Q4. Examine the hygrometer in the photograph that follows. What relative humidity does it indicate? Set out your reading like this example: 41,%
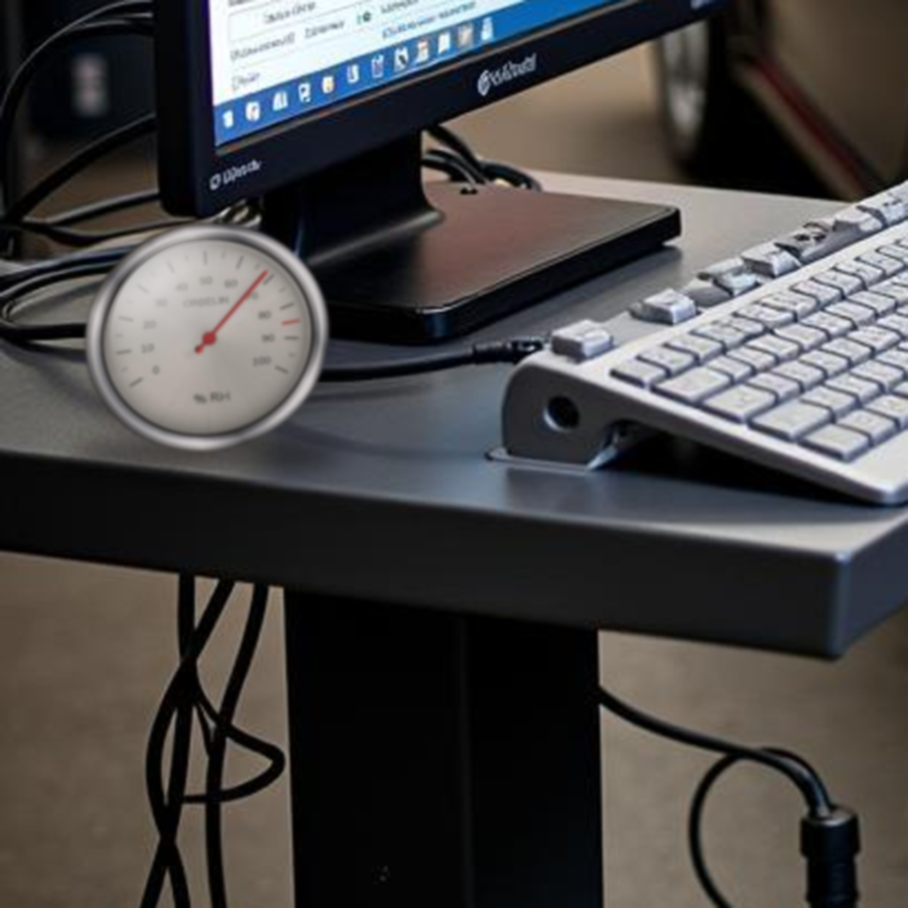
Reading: 67.5,%
